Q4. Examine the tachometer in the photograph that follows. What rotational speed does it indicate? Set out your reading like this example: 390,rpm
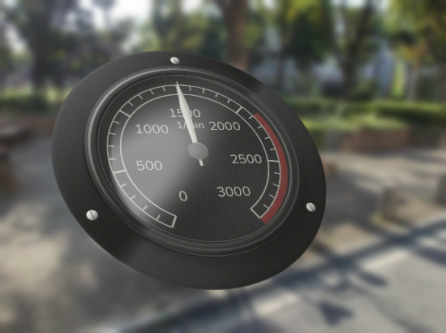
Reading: 1500,rpm
